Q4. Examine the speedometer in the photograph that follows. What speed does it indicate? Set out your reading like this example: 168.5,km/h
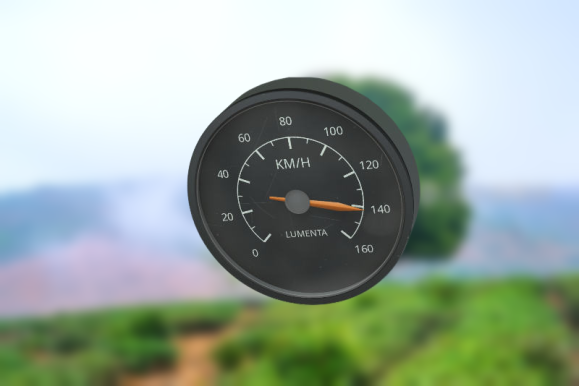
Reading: 140,km/h
